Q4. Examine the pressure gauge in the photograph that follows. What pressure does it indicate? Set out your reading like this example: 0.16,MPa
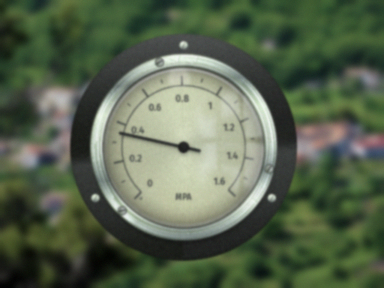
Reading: 0.35,MPa
